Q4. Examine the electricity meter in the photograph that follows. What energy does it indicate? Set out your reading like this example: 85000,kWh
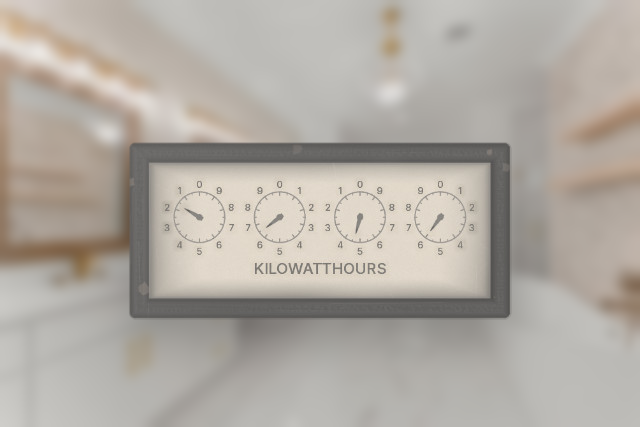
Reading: 1646,kWh
